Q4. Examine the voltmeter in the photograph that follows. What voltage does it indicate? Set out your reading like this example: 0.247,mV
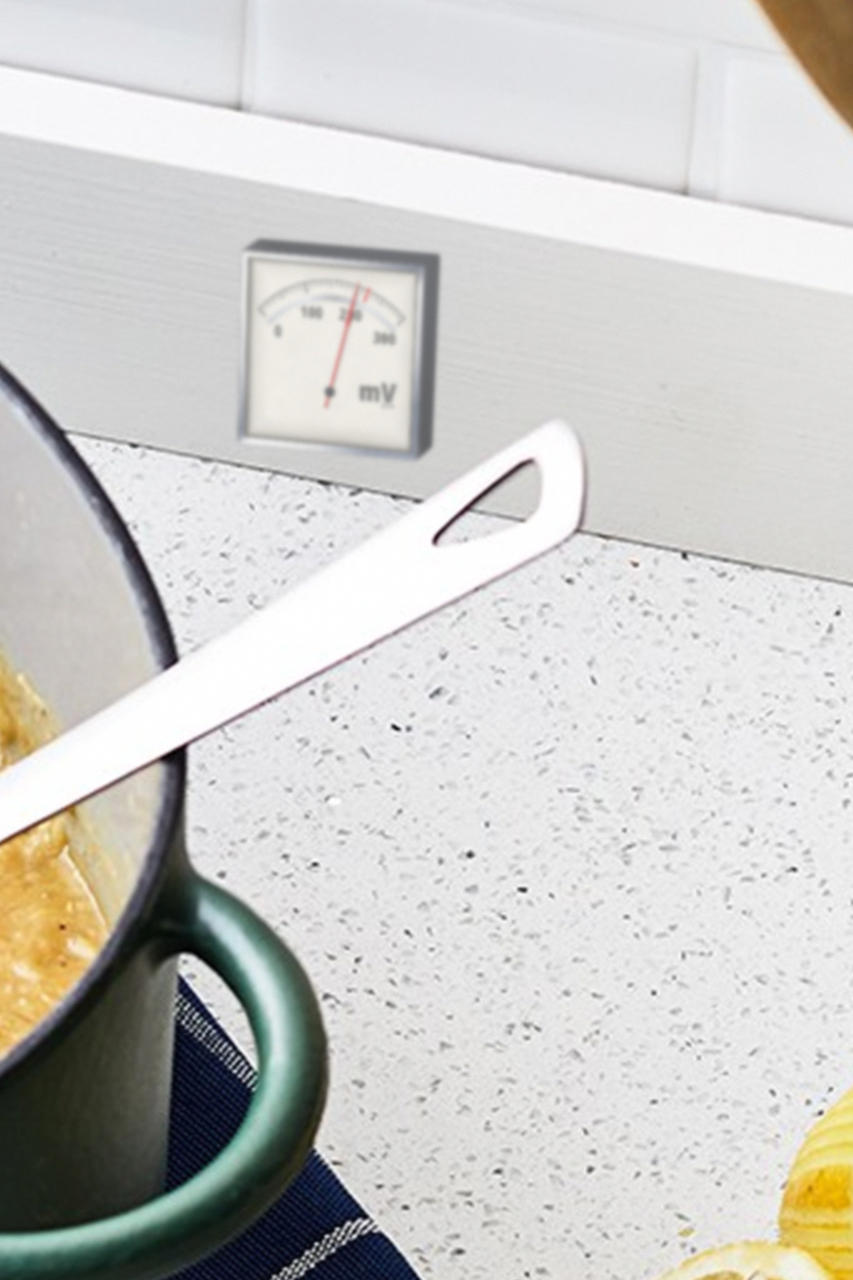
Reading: 200,mV
